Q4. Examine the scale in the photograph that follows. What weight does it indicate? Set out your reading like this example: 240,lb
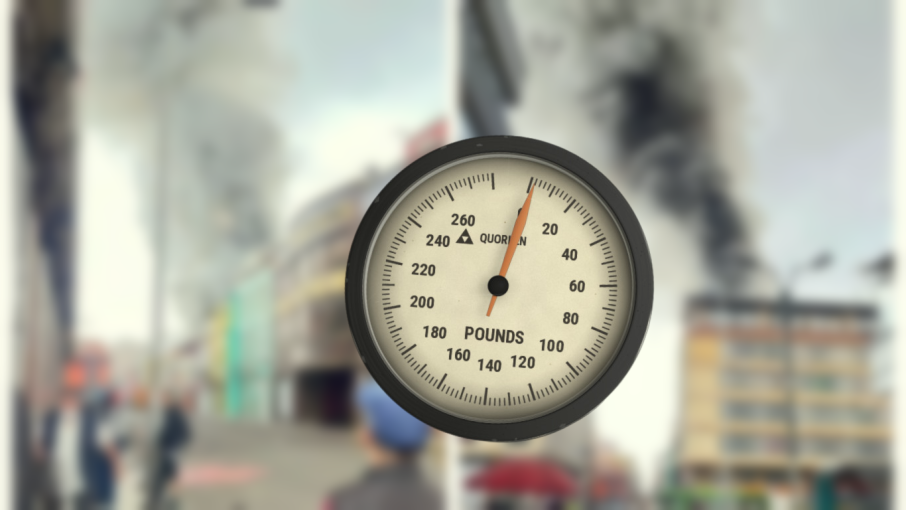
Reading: 2,lb
